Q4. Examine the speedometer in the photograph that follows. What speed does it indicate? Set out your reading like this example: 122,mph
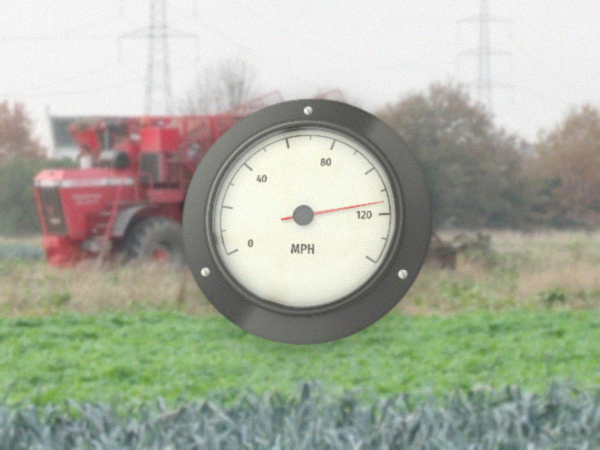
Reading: 115,mph
